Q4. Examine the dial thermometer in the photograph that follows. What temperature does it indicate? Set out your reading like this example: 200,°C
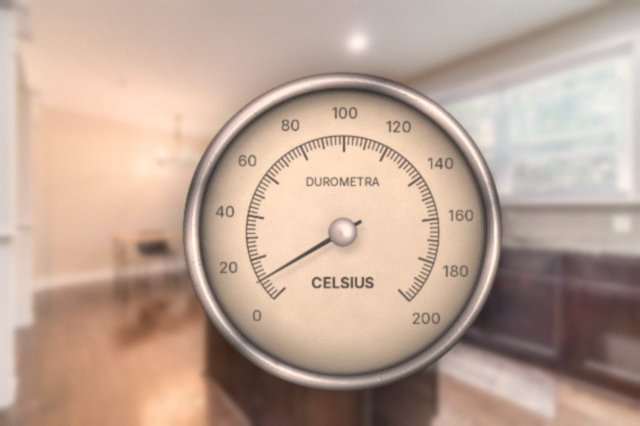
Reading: 10,°C
